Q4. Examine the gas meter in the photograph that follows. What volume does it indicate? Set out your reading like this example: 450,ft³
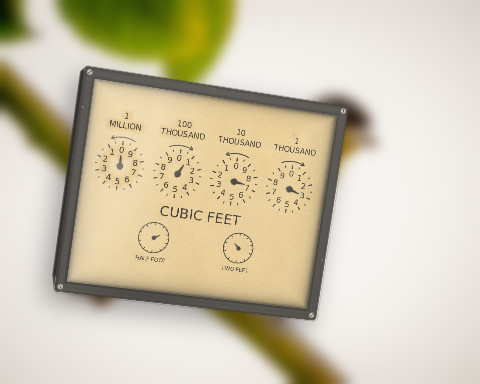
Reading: 7300,ft³
